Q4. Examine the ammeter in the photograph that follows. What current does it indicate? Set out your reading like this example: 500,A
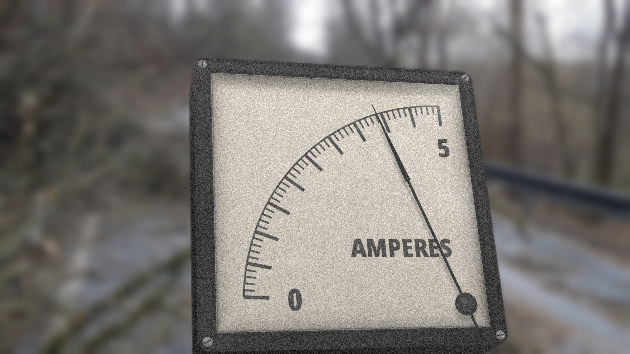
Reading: 3.9,A
